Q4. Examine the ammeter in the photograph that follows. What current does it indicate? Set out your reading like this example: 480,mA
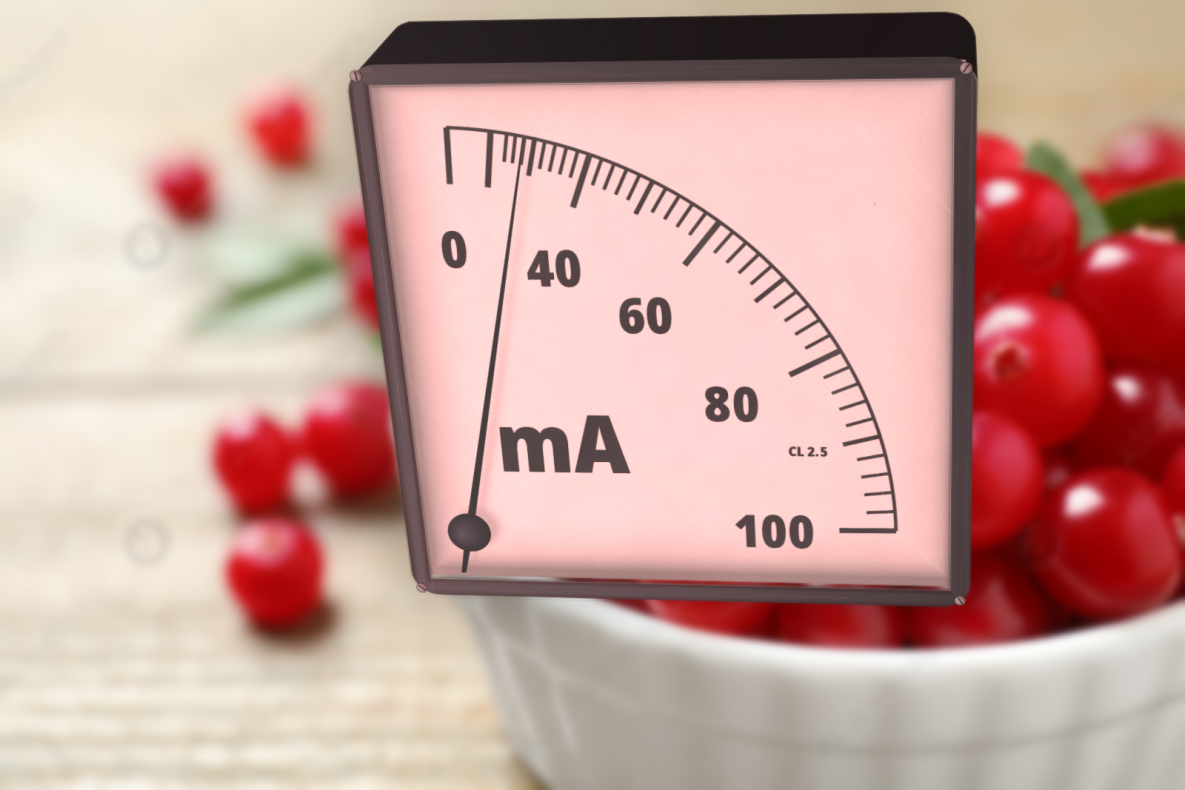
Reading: 28,mA
